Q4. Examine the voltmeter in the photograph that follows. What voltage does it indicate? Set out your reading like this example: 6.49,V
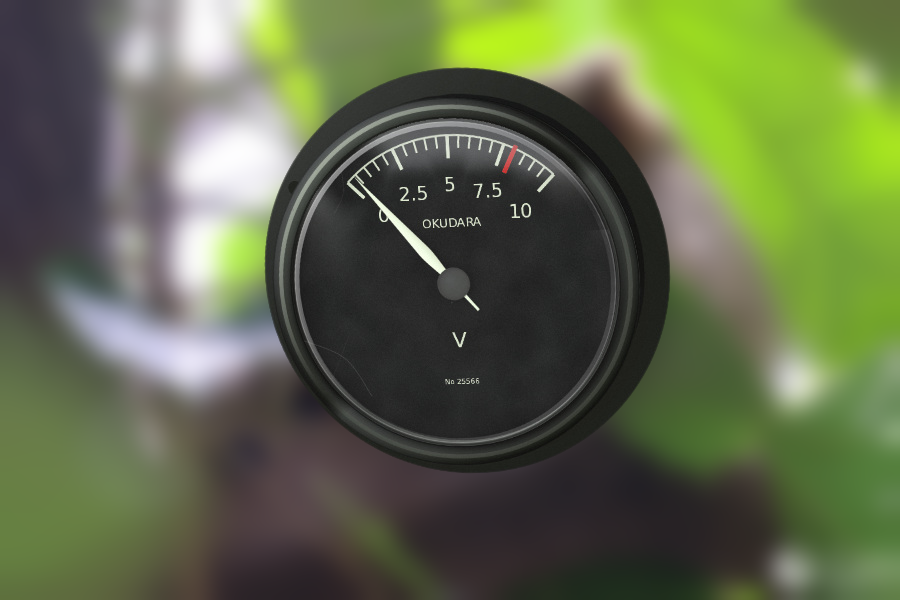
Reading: 0.5,V
